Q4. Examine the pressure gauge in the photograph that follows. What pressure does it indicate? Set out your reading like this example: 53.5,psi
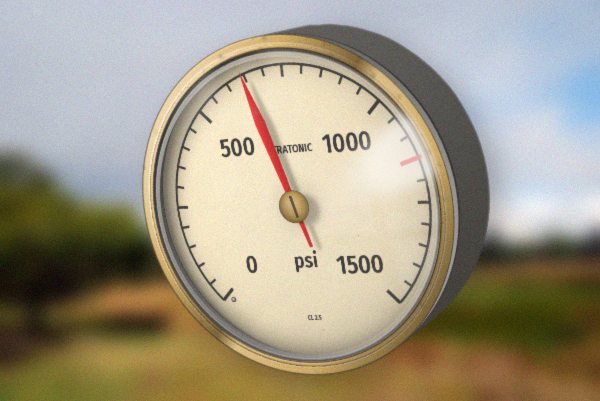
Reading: 650,psi
